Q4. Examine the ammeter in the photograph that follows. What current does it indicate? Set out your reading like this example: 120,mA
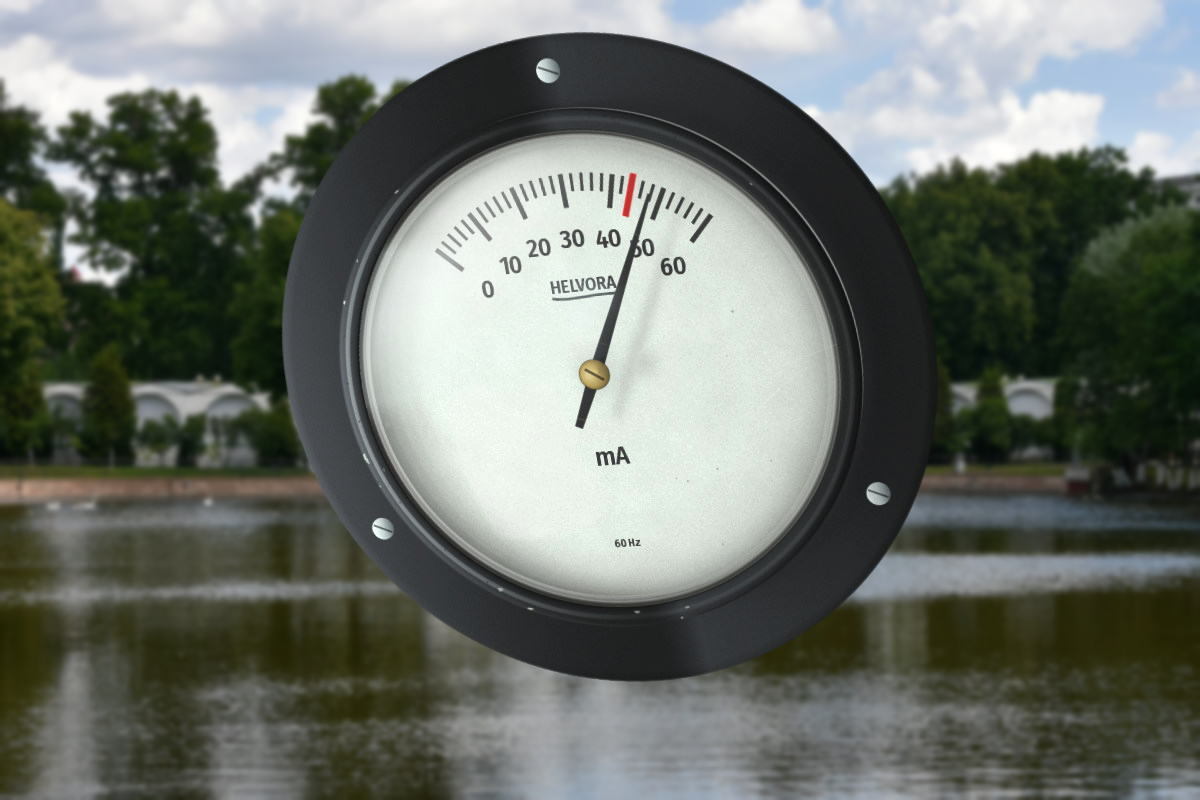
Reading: 48,mA
